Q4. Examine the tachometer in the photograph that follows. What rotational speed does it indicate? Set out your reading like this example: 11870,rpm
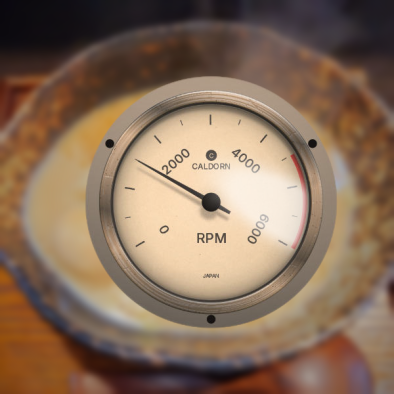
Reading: 1500,rpm
